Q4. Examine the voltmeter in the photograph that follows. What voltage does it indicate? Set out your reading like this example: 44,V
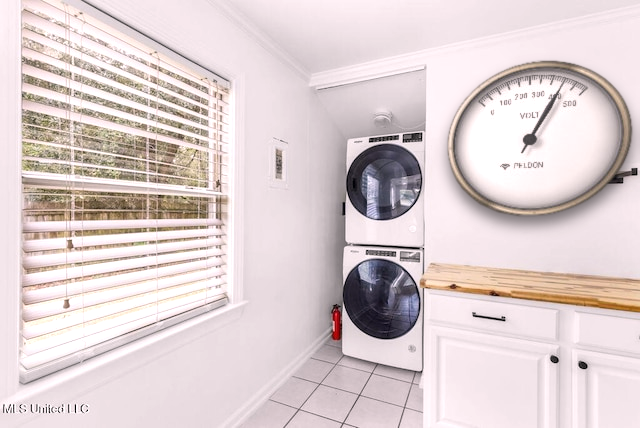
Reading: 400,V
